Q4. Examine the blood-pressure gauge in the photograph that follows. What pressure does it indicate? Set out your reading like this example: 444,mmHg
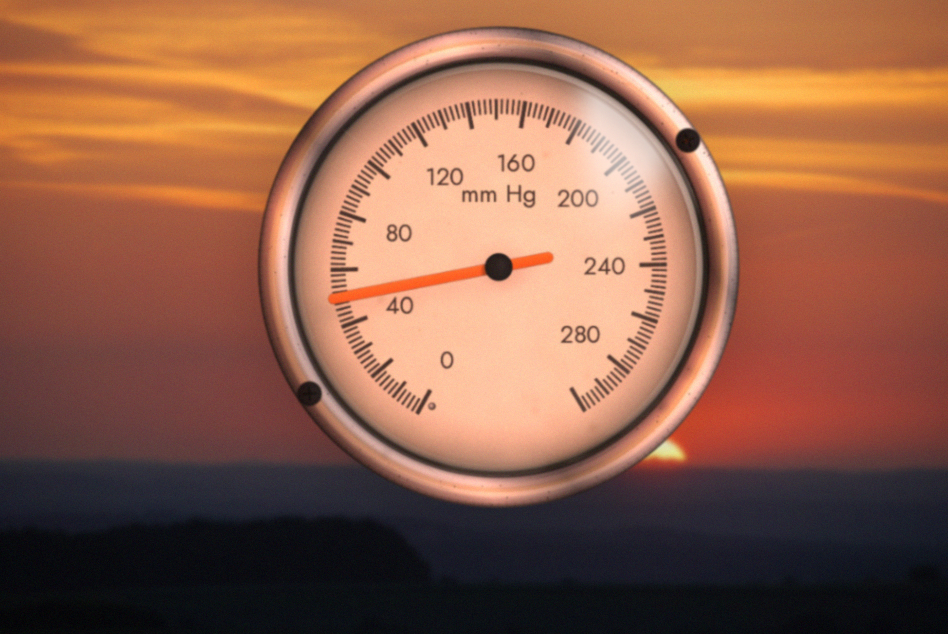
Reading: 50,mmHg
